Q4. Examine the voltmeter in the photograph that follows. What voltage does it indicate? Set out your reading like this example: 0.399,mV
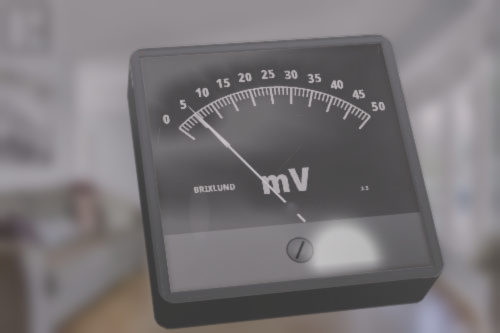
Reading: 5,mV
